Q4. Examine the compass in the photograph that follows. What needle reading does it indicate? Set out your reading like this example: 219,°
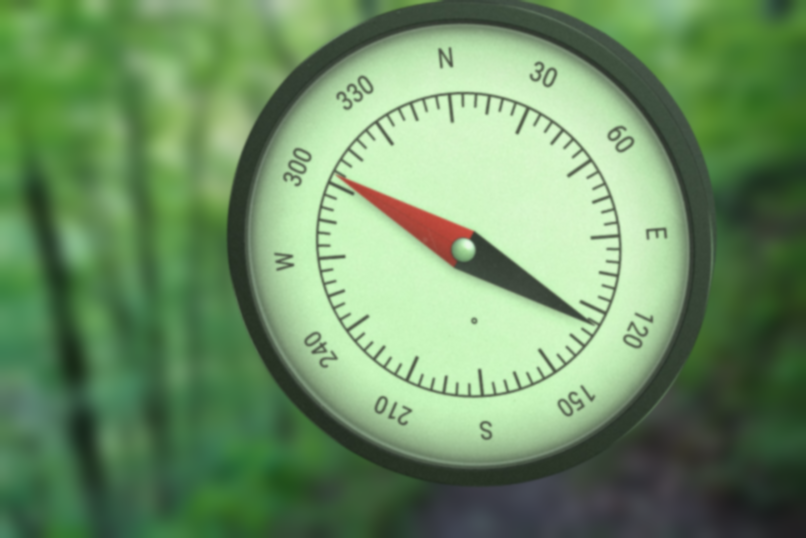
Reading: 305,°
